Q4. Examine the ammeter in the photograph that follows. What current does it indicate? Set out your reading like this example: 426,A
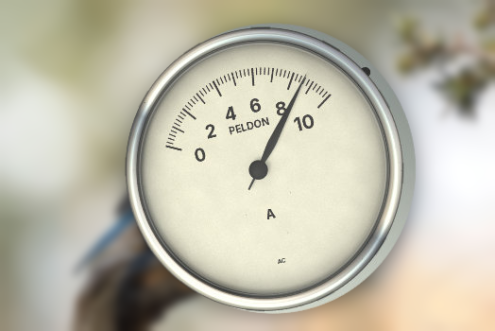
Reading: 8.6,A
